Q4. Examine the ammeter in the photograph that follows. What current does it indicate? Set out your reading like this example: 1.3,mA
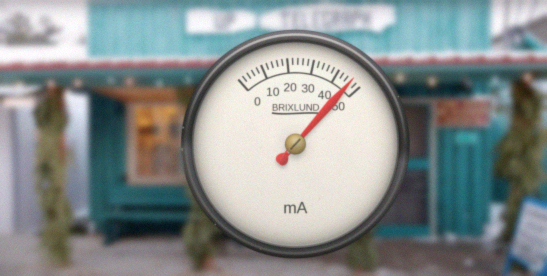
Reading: 46,mA
